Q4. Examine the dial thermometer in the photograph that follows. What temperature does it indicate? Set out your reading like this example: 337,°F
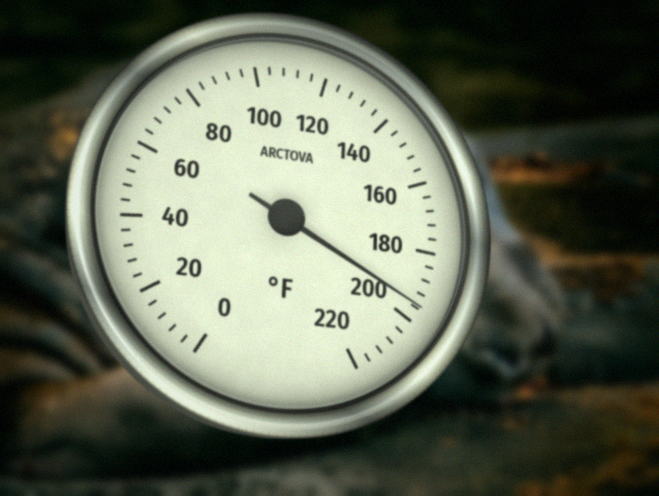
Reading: 196,°F
